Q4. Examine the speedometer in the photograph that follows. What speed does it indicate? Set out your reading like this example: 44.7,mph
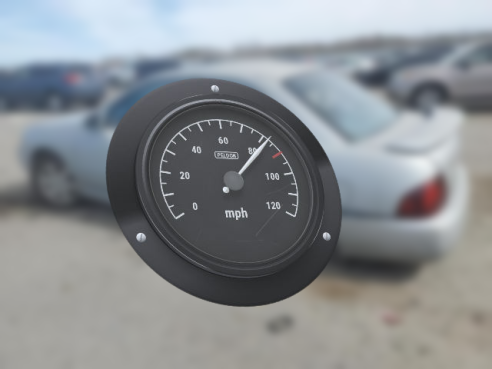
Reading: 82.5,mph
